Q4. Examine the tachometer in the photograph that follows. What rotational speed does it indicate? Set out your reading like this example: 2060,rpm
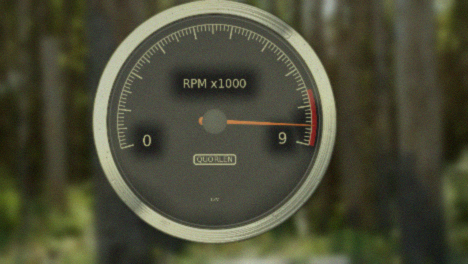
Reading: 8500,rpm
